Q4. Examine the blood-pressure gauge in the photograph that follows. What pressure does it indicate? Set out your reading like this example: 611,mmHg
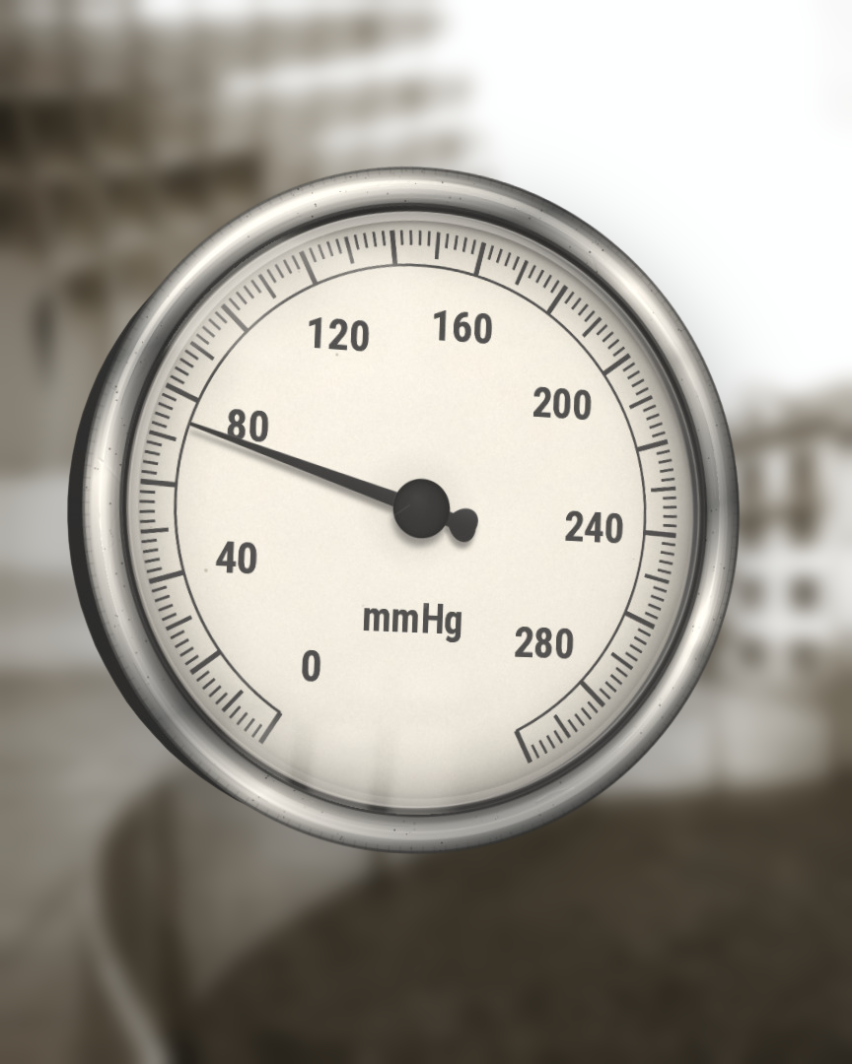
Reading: 74,mmHg
